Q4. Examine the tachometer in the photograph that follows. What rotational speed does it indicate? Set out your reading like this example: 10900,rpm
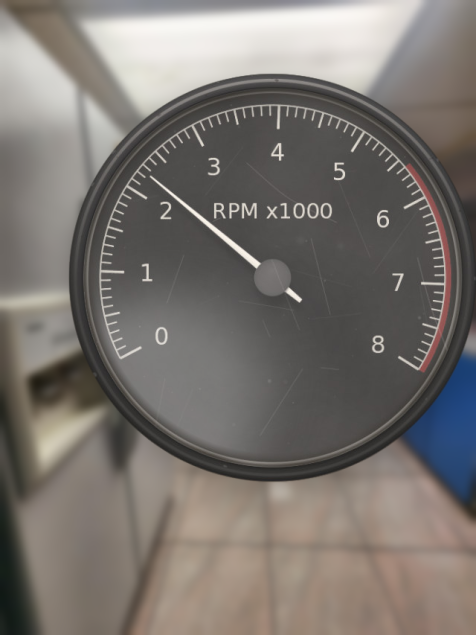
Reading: 2250,rpm
